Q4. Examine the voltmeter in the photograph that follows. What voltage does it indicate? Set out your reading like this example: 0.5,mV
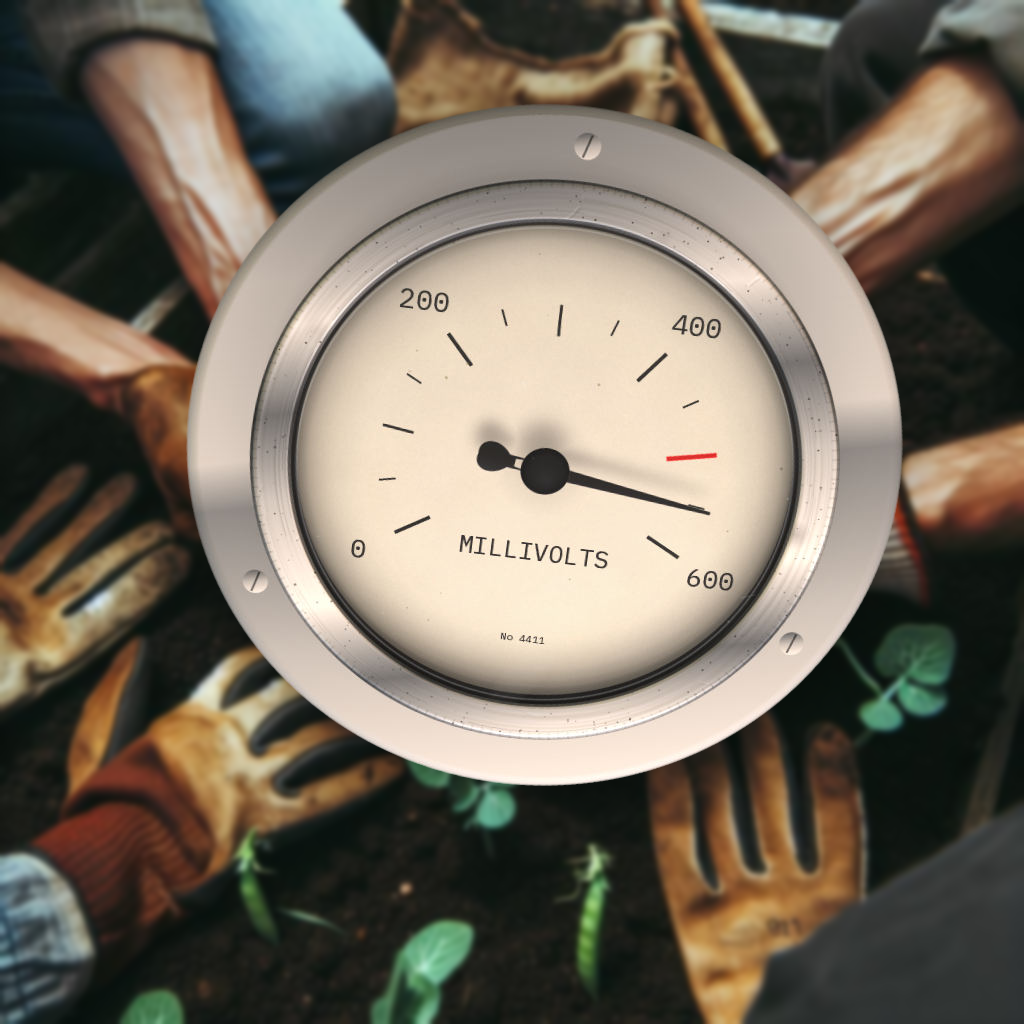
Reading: 550,mV
